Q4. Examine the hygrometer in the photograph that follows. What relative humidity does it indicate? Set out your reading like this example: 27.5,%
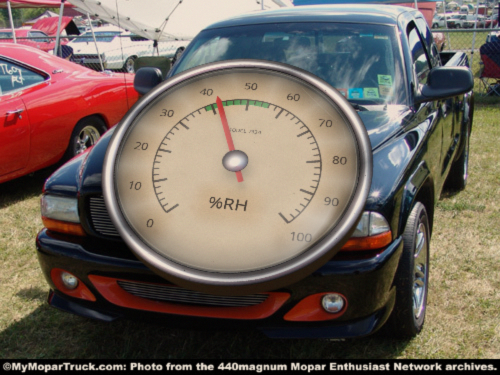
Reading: 42,%
